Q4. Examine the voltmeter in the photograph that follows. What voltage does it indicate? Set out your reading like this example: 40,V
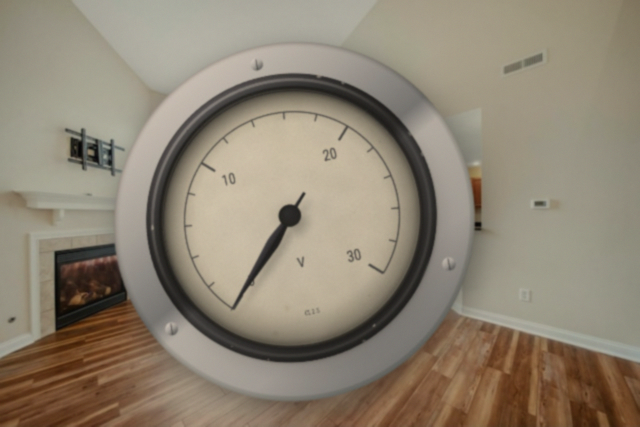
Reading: 0,V
